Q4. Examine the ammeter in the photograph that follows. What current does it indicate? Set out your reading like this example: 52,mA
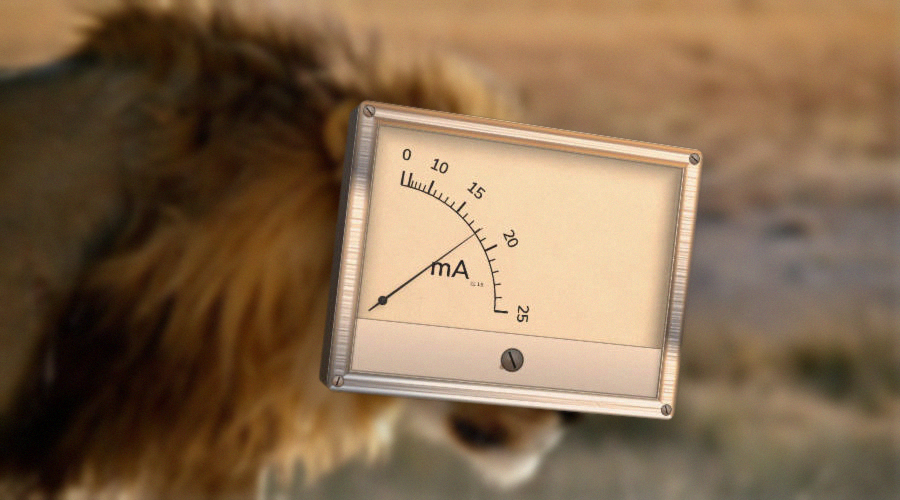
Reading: 18,mA
